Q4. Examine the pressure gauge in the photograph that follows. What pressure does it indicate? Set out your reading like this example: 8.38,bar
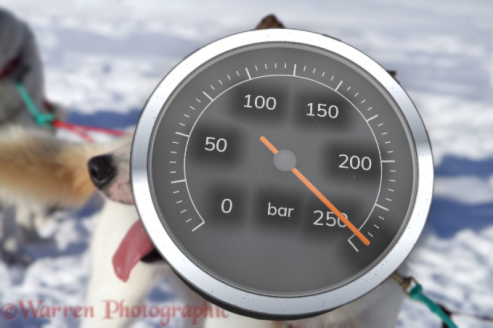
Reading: 245,bar
